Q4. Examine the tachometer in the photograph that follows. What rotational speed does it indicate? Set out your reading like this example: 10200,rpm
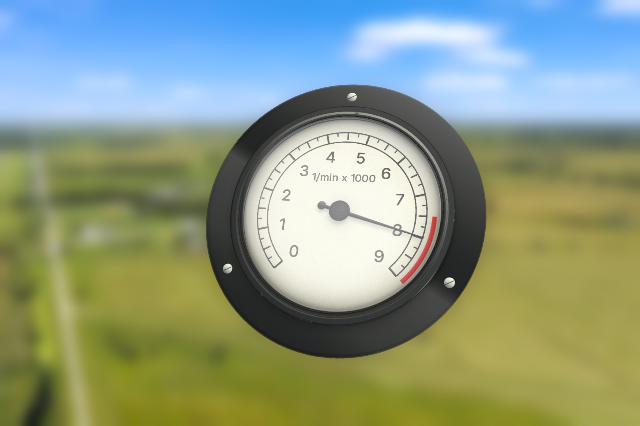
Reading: 8000,rpm
